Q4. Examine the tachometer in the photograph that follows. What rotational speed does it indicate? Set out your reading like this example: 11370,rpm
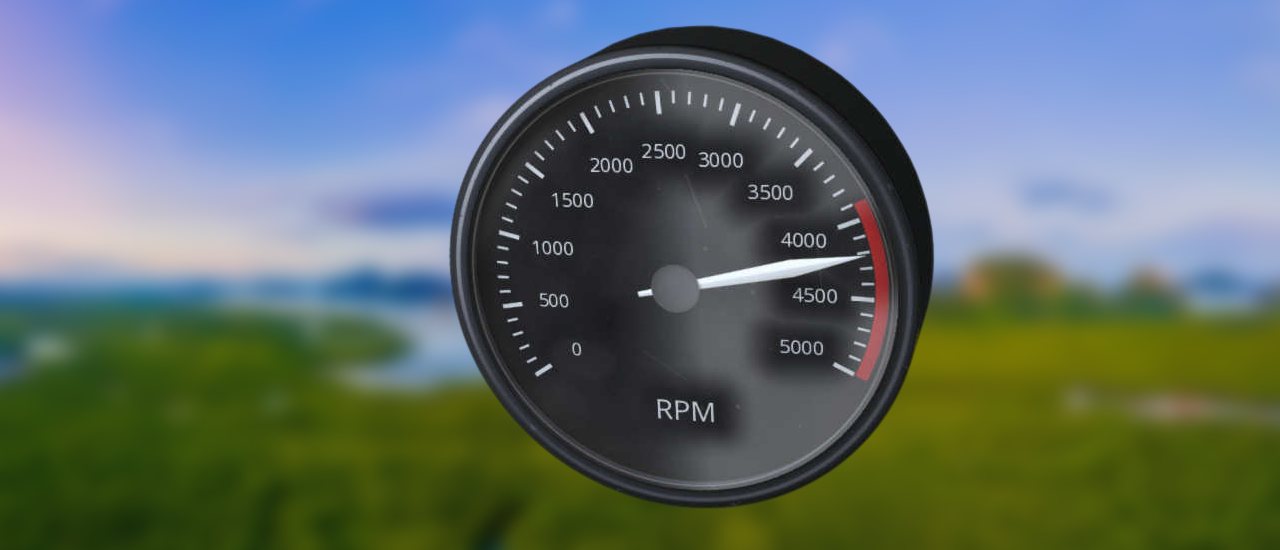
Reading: 4200,rpm
